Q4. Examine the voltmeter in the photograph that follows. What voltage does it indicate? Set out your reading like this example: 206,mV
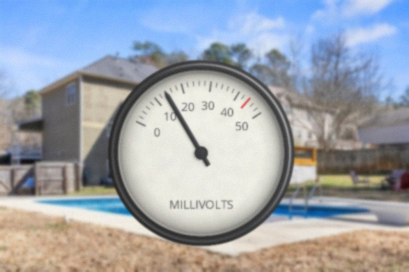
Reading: 14,mV
